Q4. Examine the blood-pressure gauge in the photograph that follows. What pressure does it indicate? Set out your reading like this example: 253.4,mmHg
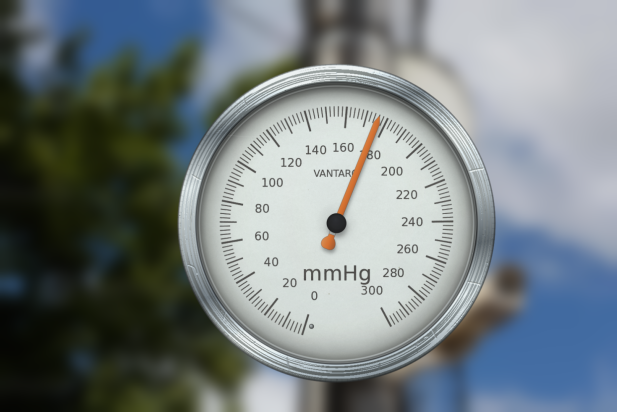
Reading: 176,mmHg
